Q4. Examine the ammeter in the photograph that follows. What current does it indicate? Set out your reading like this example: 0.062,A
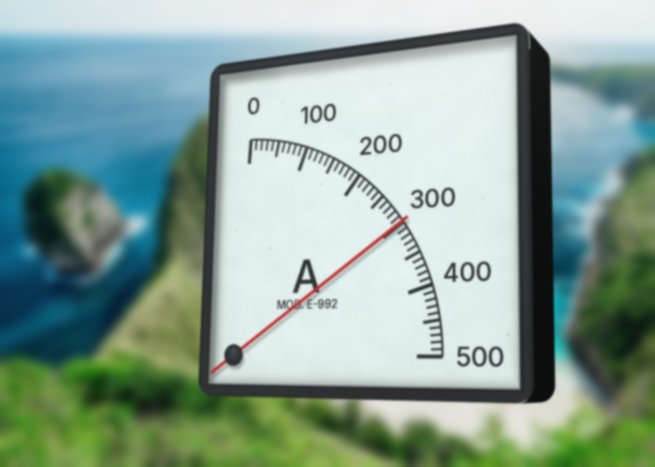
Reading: 300,A
